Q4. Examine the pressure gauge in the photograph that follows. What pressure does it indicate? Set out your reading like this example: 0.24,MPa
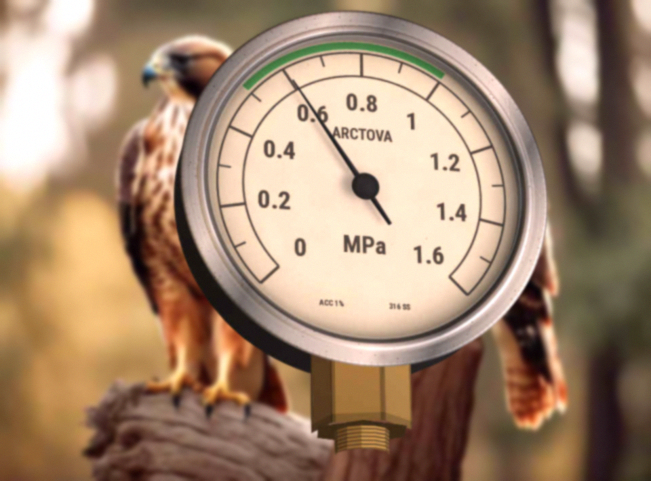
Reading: 0.6,MPa
